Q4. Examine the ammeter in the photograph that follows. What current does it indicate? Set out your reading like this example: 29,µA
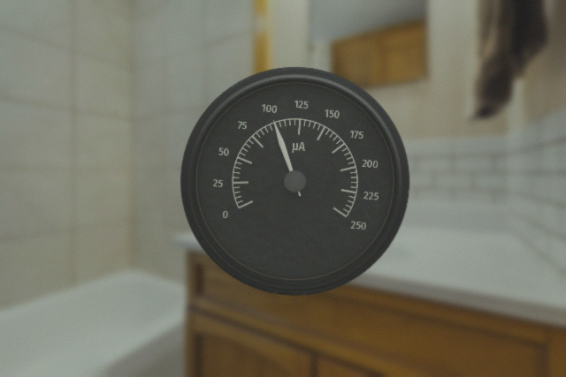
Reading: 100,µA
